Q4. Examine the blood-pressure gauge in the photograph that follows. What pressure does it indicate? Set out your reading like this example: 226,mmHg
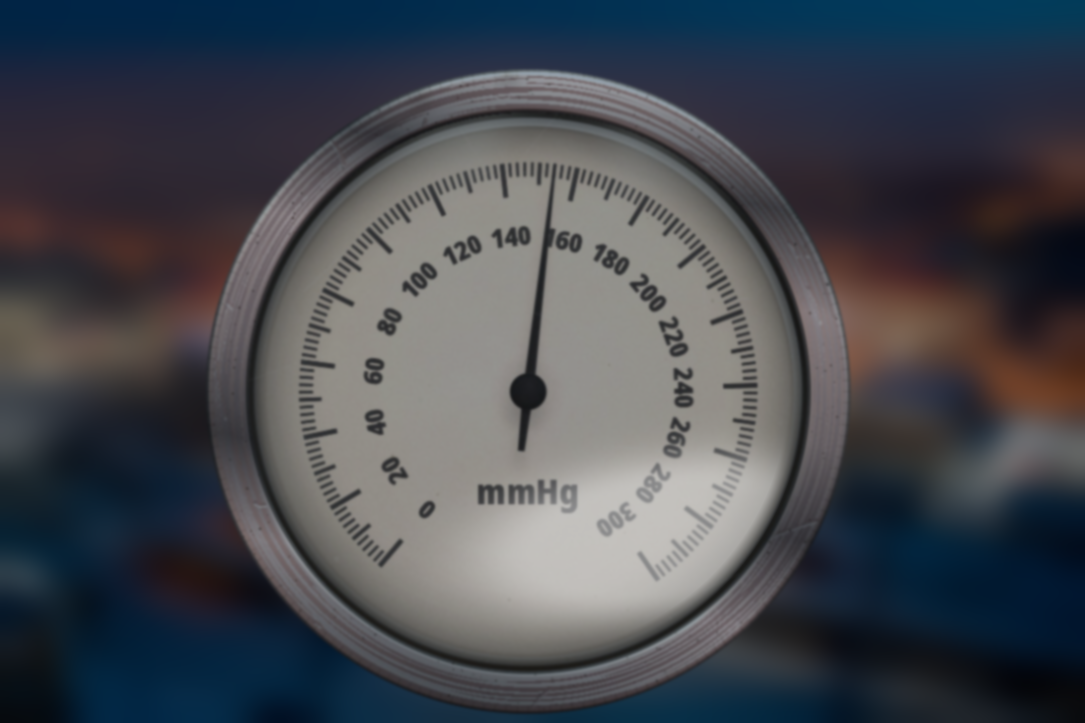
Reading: 154,mmHg
